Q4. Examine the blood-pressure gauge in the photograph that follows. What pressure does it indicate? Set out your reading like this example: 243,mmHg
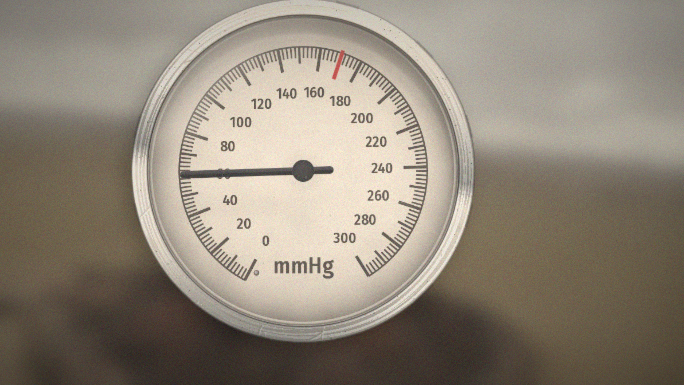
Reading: 60,mmHg
